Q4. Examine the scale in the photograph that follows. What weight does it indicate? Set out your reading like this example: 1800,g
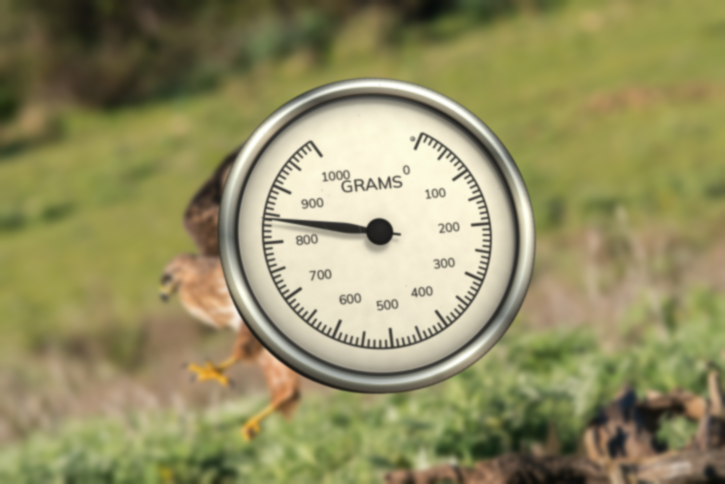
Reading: 840,g
